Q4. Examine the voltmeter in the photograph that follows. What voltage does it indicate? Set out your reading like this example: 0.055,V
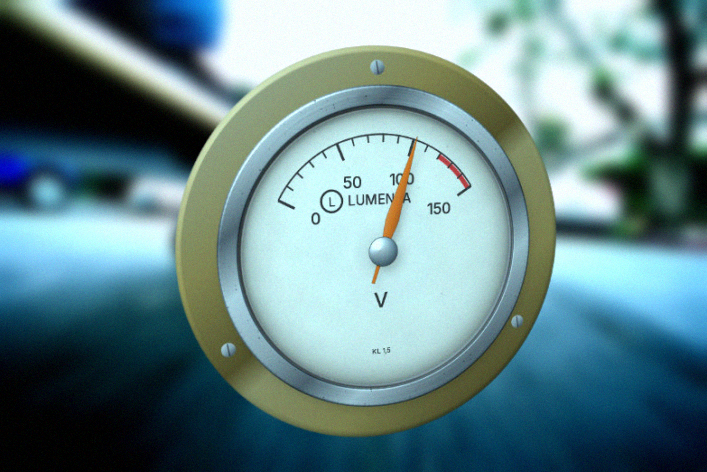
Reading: 100,V
